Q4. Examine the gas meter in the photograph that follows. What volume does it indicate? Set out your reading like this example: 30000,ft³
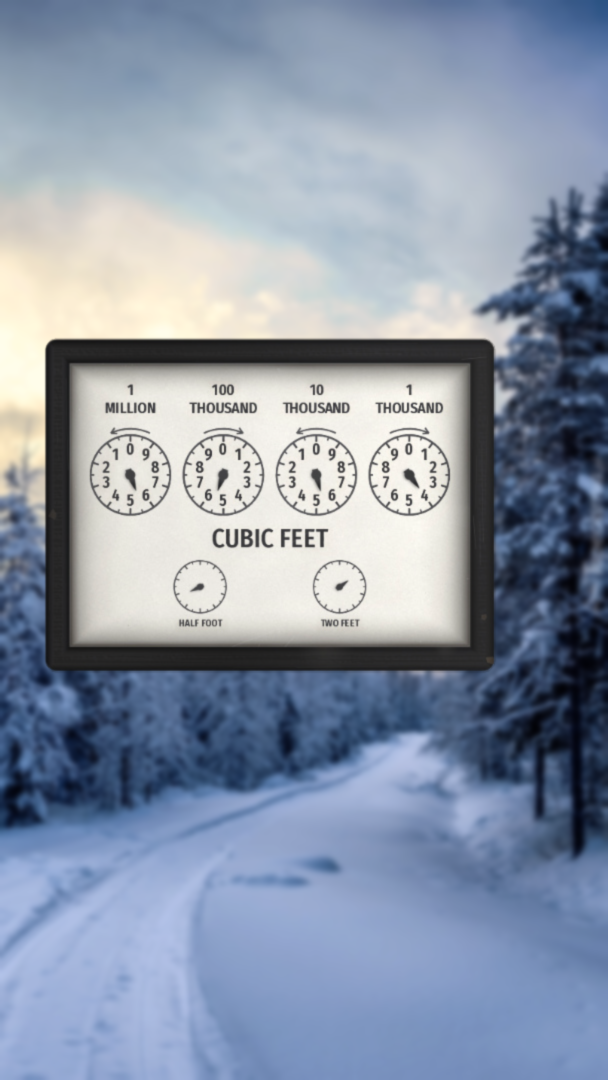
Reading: 555400,ft³
